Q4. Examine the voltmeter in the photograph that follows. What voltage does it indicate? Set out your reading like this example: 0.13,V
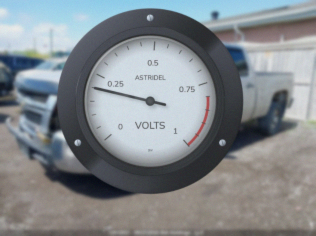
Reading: 0.2,V
